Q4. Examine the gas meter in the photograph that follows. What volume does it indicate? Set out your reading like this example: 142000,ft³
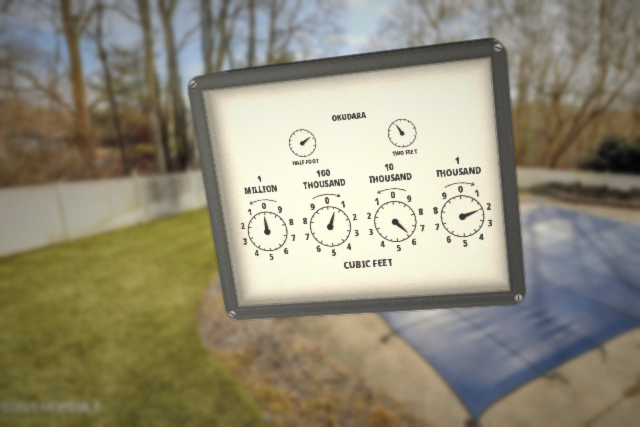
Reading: 6200,ft³
